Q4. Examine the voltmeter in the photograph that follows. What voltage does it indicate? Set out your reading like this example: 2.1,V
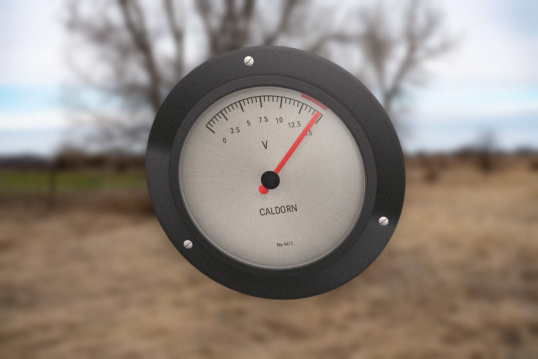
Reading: 14.5,V
